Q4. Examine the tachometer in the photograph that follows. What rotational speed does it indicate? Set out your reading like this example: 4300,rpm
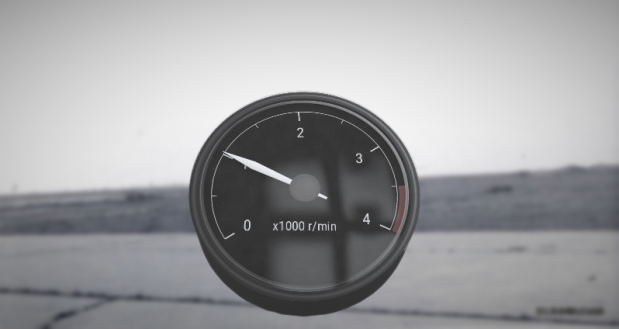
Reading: 1000,rpm
